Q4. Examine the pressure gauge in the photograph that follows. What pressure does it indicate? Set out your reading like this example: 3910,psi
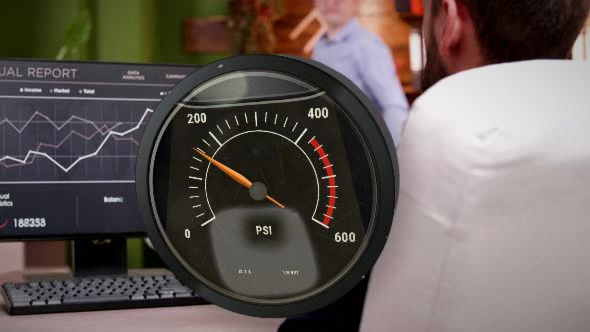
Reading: 160,psi
